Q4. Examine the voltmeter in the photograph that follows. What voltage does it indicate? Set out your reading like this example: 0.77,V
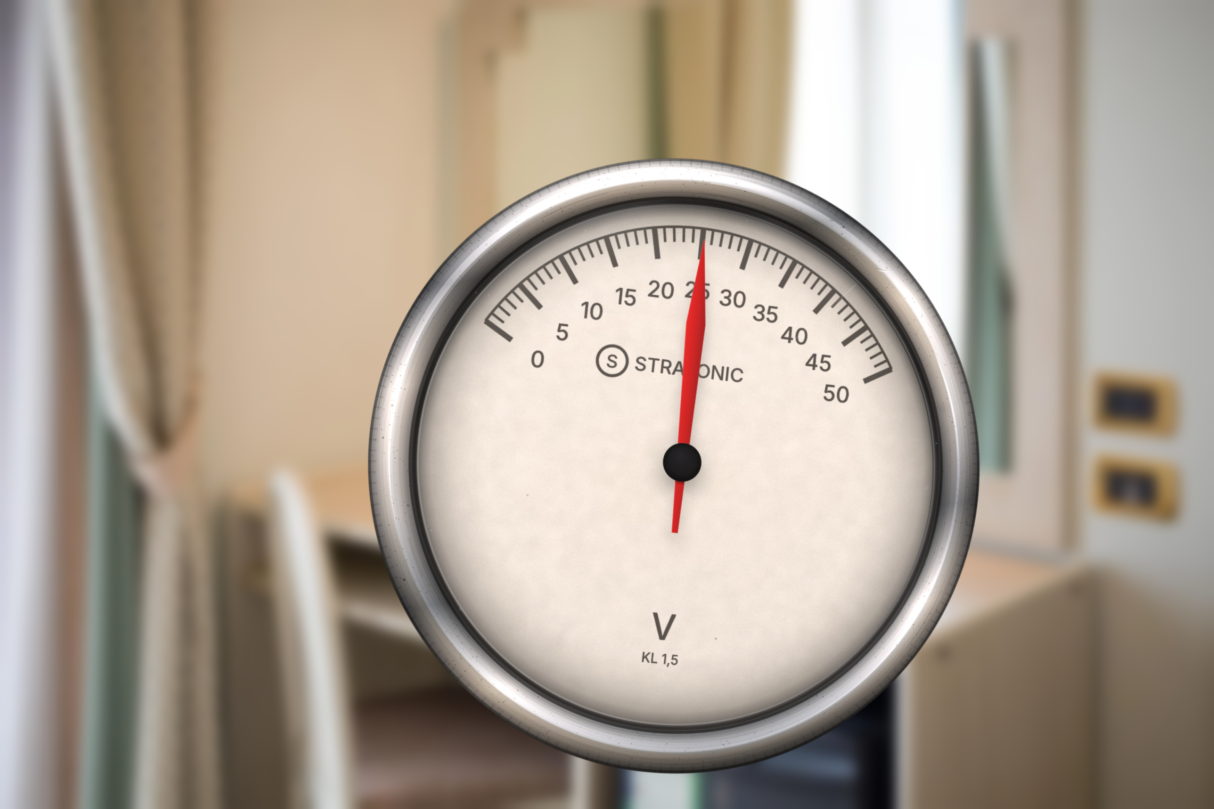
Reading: 25,V
